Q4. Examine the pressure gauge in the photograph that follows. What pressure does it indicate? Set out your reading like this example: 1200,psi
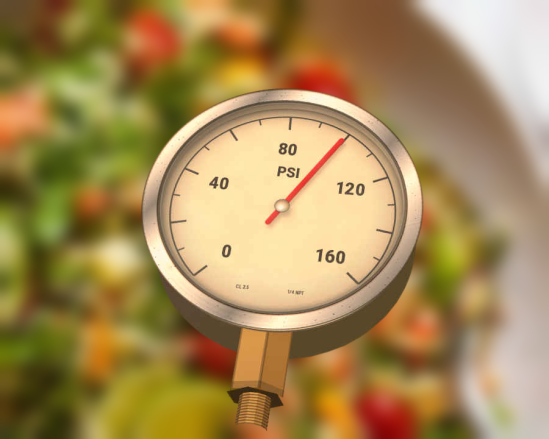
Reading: 100,psi
